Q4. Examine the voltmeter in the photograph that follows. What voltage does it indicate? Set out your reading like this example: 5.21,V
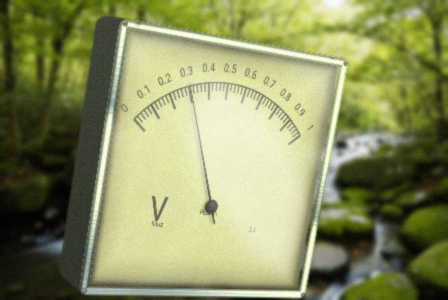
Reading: 0.3,V
